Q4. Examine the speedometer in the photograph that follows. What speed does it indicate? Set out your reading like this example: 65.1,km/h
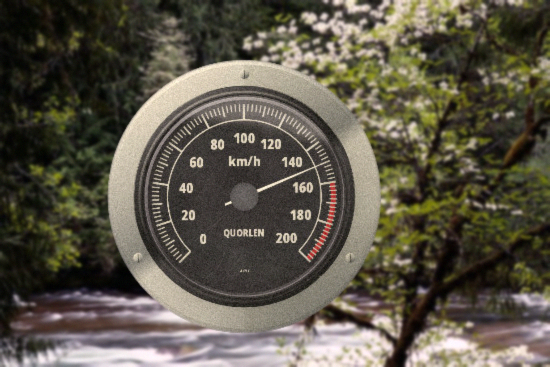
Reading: 150,km/h
